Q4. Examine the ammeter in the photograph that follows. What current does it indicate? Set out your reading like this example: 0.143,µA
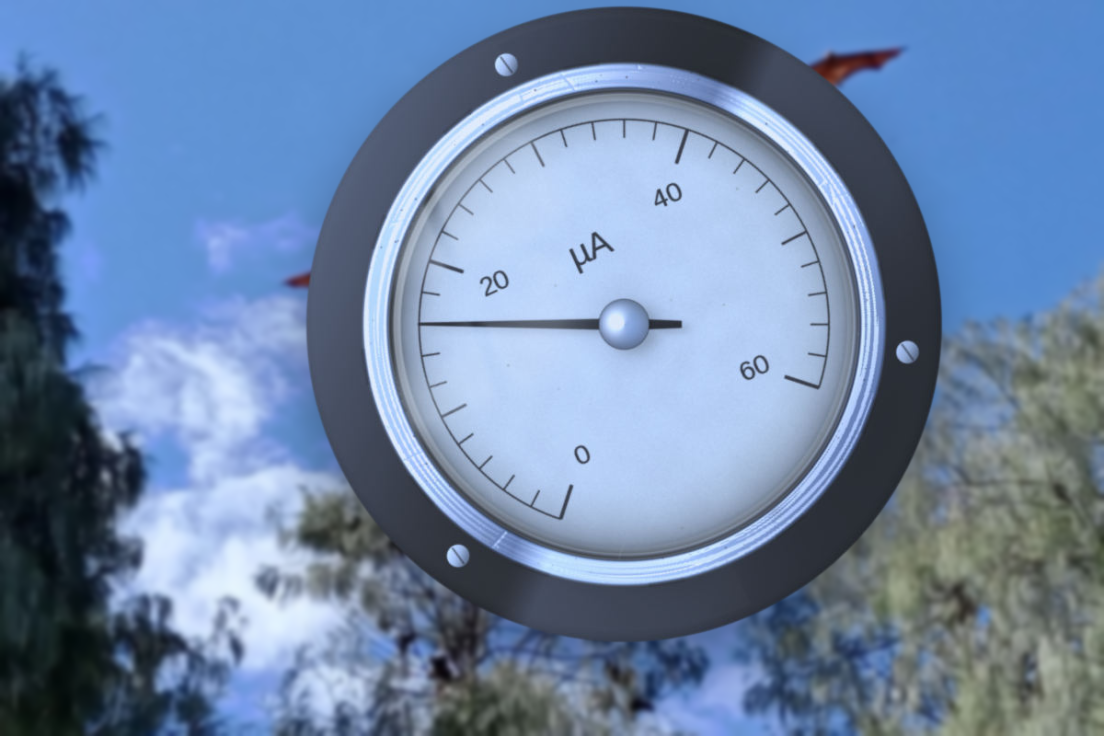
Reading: 16,µA
